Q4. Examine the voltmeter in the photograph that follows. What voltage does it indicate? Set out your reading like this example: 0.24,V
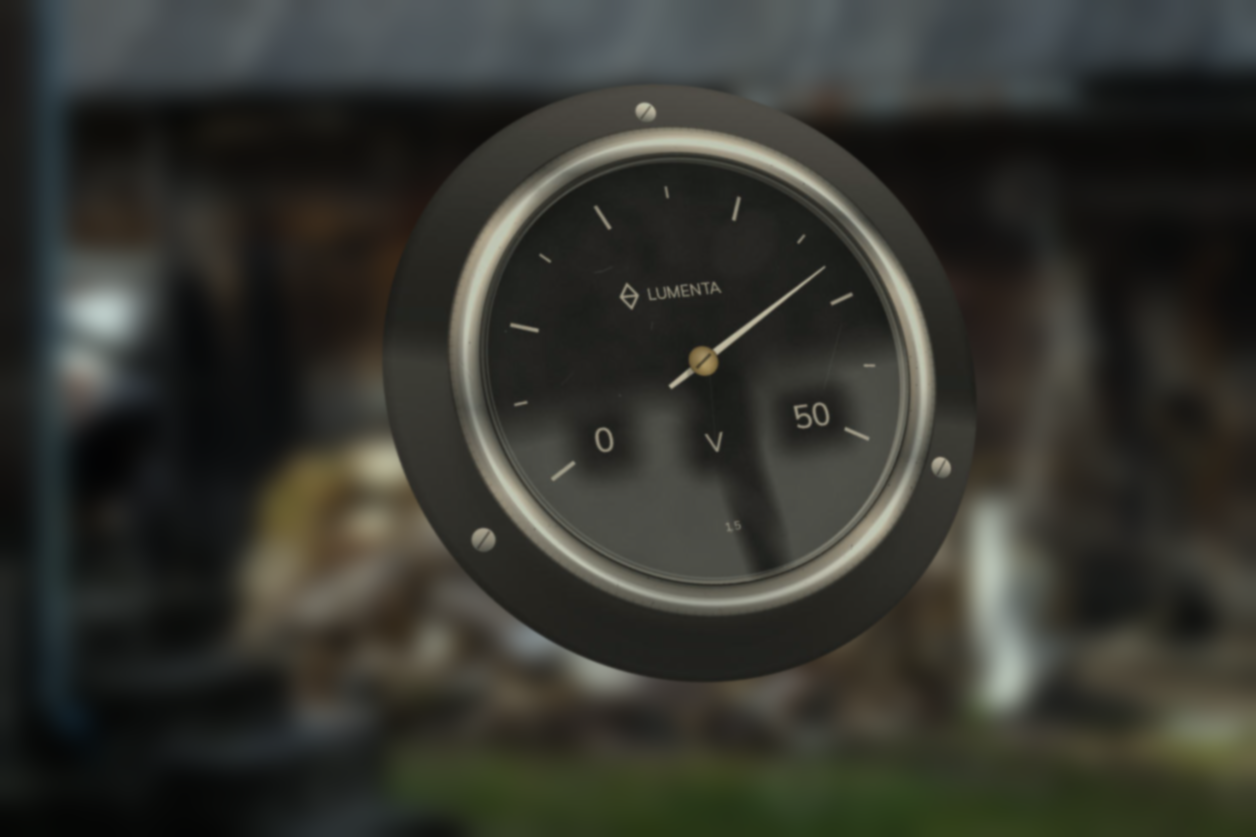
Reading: 37.5,V
